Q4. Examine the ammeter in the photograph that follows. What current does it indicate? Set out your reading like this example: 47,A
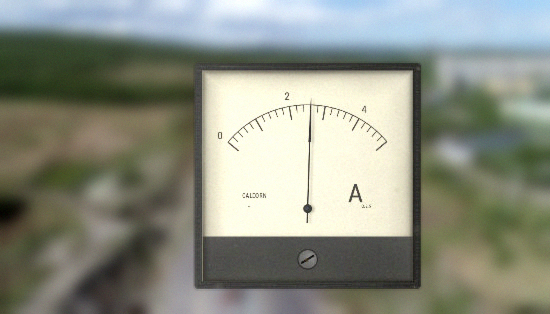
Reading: 2.6,A
